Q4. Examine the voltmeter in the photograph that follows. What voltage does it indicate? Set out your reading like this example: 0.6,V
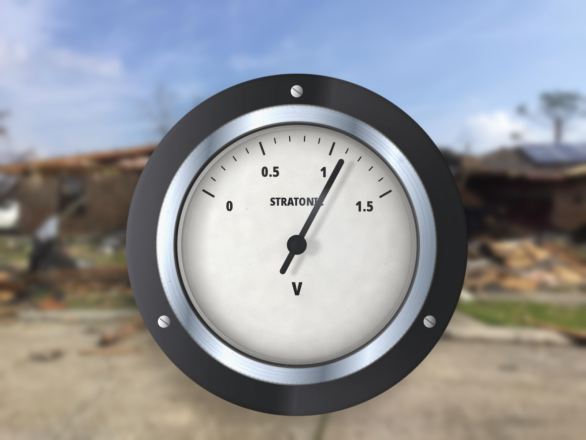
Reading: 1.1,V
